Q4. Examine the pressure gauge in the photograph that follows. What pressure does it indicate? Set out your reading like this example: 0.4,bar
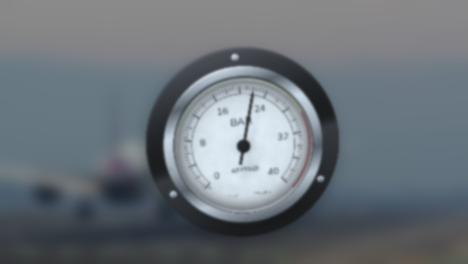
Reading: 22,bar
